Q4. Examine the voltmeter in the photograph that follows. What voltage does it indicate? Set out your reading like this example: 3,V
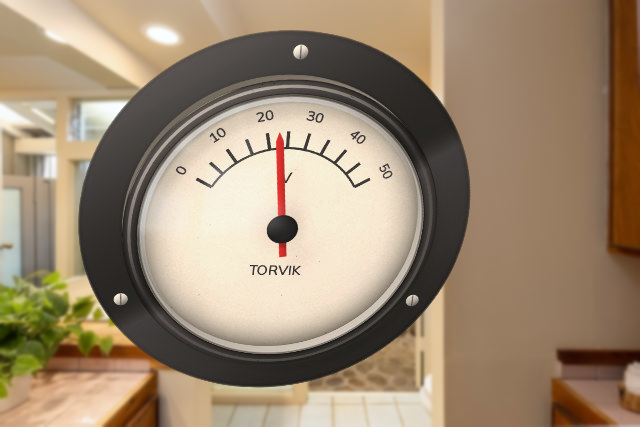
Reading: 22.5,V
